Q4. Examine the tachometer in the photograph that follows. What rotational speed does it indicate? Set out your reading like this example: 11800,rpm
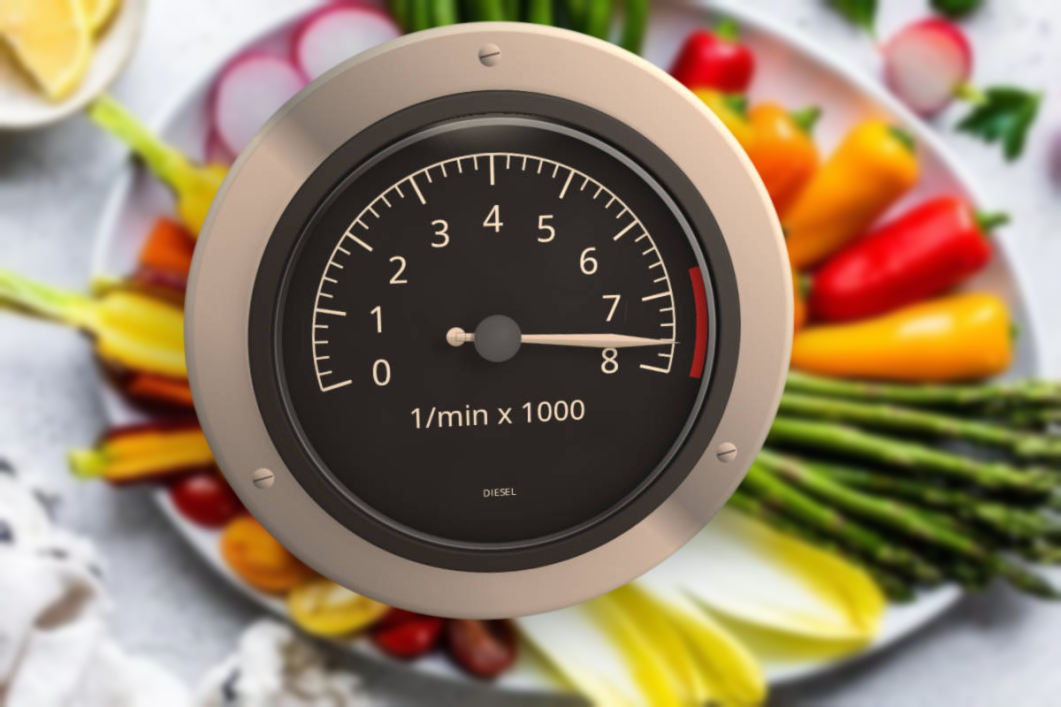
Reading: 7600,rpm
